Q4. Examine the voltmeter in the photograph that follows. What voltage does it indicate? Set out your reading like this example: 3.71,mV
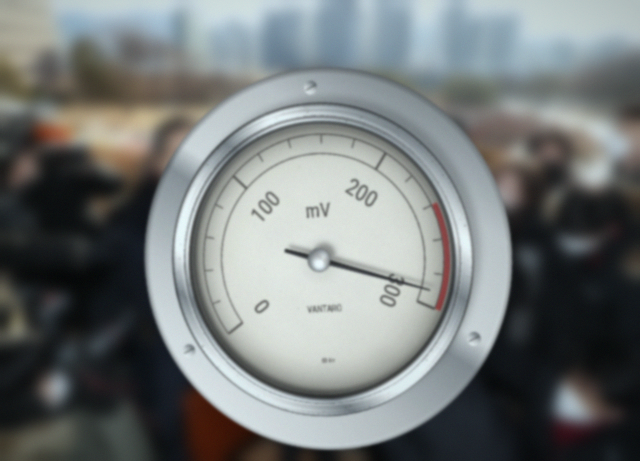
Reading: 290,mV
